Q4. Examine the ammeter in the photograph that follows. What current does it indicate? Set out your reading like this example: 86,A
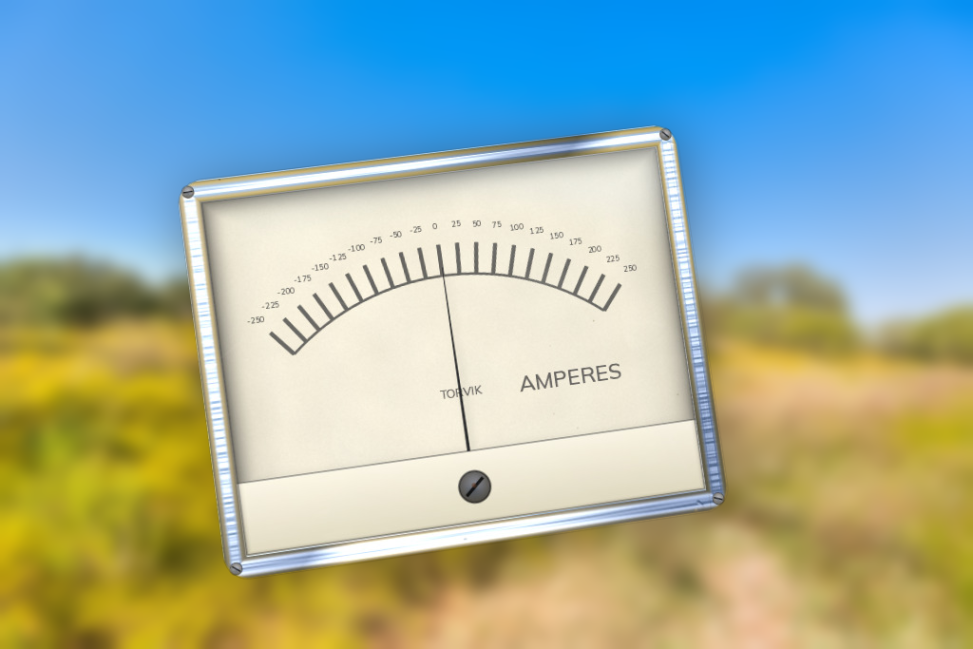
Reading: 0,A
